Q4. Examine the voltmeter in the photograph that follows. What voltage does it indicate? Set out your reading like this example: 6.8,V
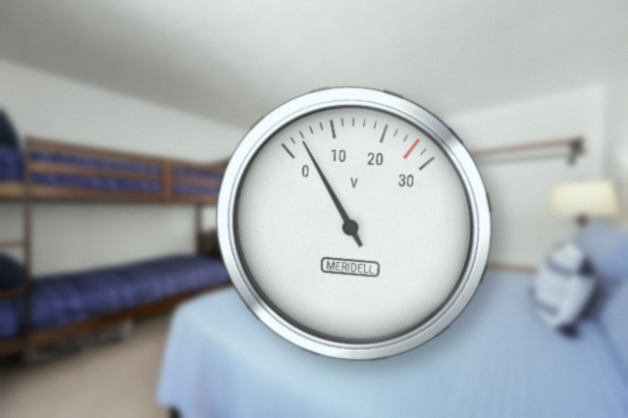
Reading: 4,V
